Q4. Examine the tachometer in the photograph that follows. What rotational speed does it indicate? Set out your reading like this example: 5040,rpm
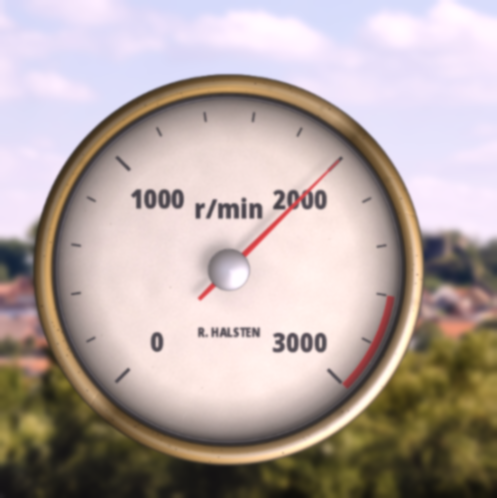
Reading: 2000,rpm
